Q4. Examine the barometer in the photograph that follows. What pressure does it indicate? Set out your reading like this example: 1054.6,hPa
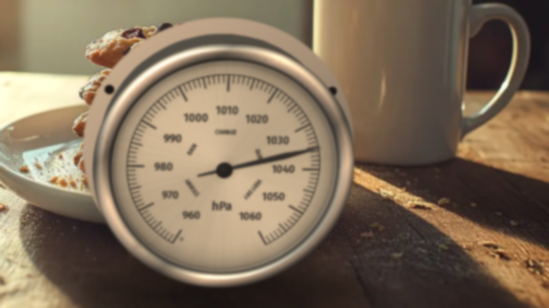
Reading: 1035,hPa
